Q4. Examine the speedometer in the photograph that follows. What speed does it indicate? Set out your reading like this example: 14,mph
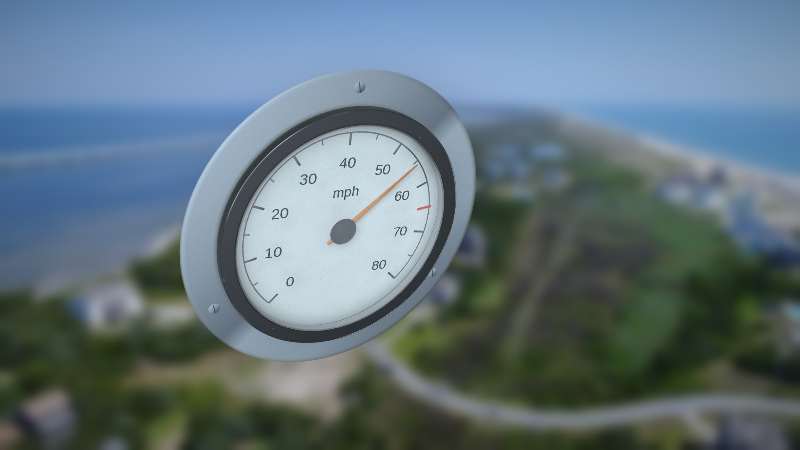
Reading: 55,mph
